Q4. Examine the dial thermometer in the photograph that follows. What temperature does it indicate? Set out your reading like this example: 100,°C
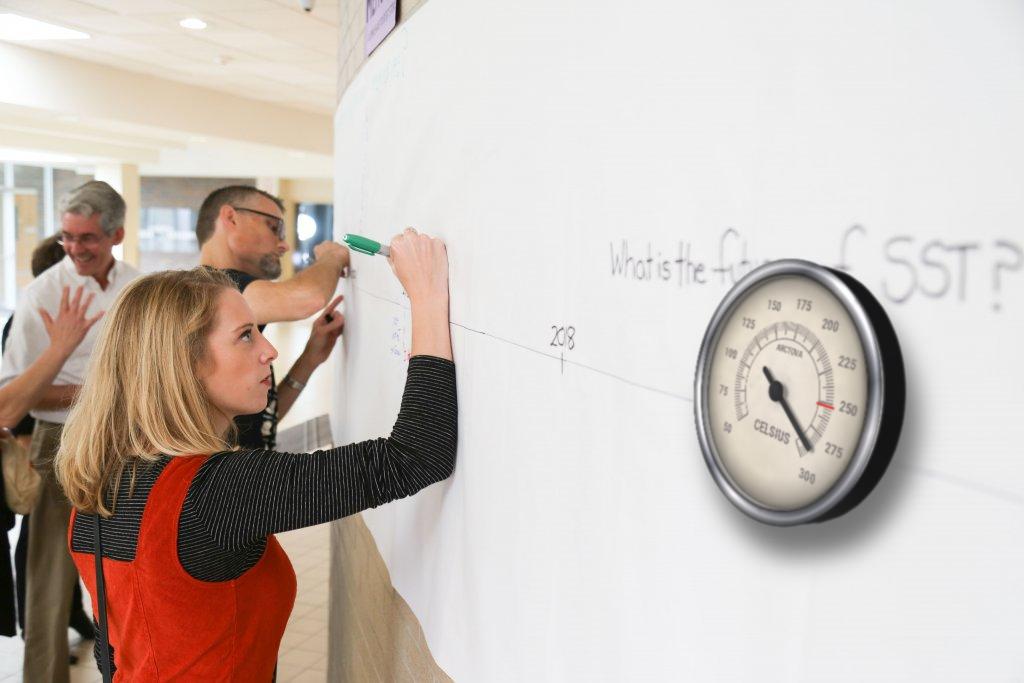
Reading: 287.5,°C
